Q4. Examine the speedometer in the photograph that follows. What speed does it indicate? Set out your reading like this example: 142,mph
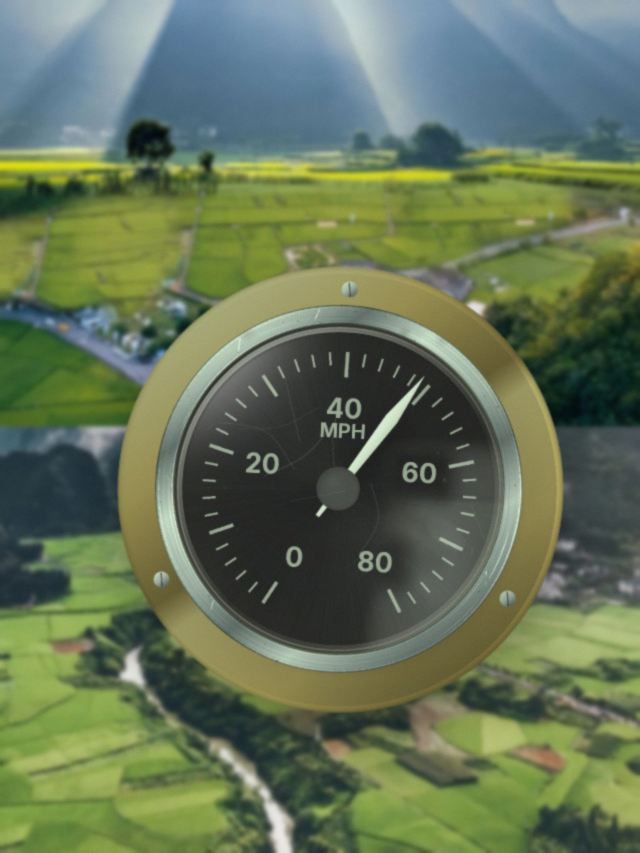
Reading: 49,mph
